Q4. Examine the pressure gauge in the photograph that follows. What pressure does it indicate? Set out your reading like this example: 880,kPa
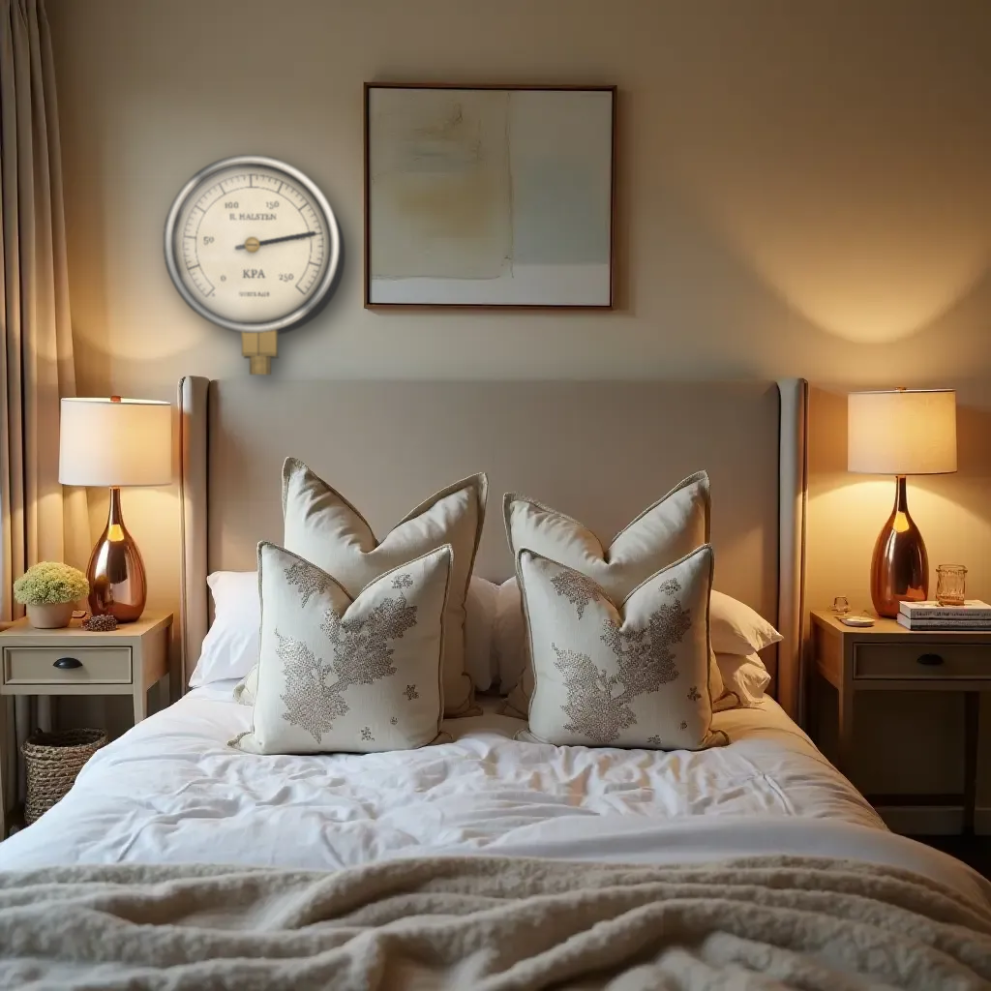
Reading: 200,kPa
